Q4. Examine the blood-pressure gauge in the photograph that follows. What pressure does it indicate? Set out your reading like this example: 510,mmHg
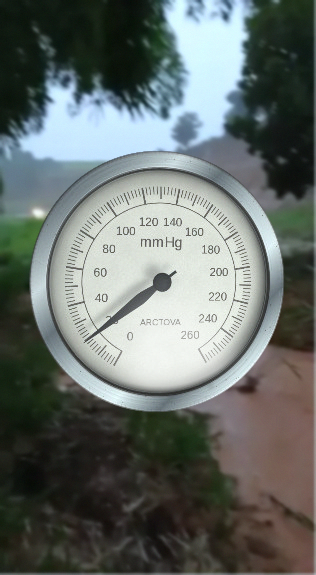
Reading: 20,mmHg
